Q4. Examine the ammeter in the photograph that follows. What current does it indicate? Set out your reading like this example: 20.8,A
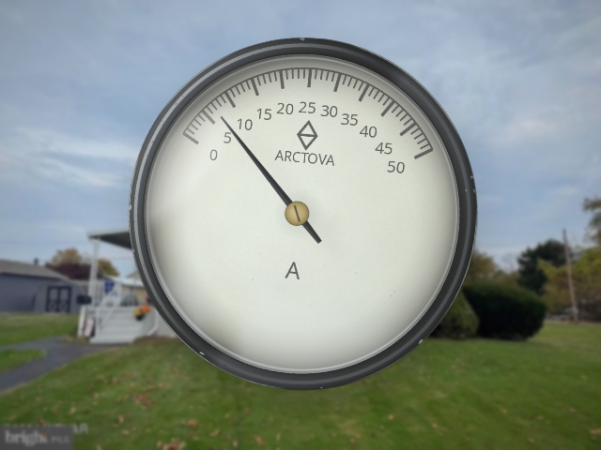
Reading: 7,A
